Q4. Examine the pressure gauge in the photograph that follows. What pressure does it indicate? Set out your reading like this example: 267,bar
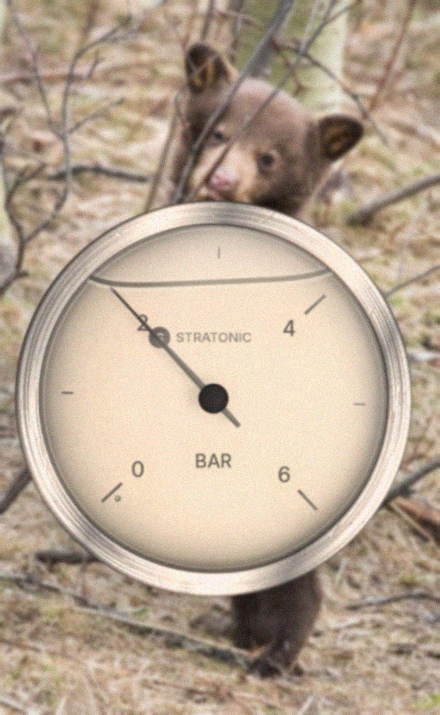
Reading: 2,bar
